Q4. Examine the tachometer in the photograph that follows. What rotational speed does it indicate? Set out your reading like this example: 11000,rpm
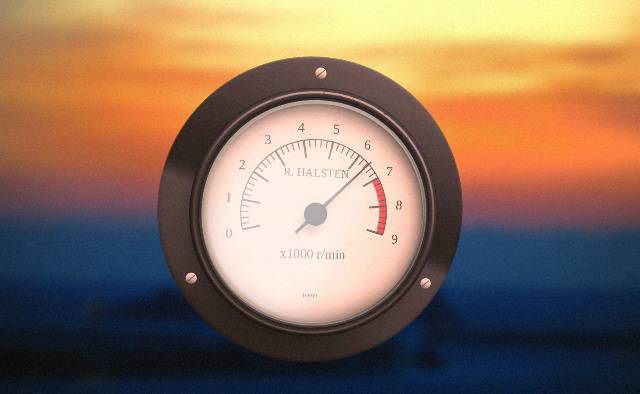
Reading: 6400,rpm
